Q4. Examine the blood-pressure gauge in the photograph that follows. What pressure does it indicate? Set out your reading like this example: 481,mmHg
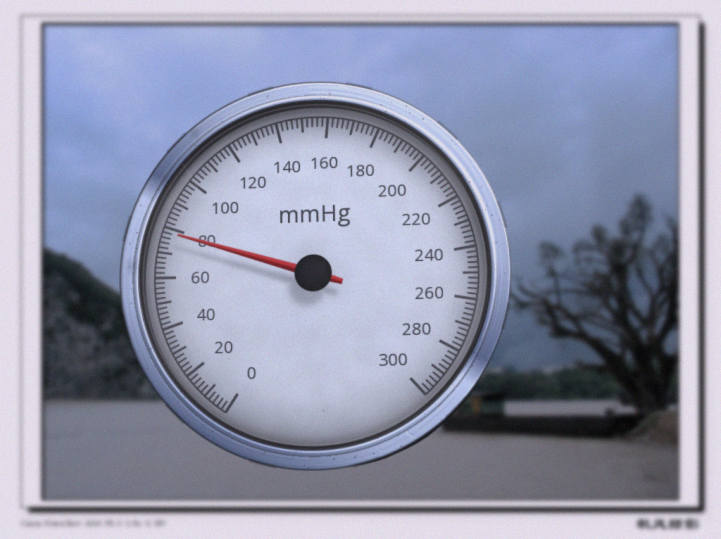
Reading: 78,mmHg
